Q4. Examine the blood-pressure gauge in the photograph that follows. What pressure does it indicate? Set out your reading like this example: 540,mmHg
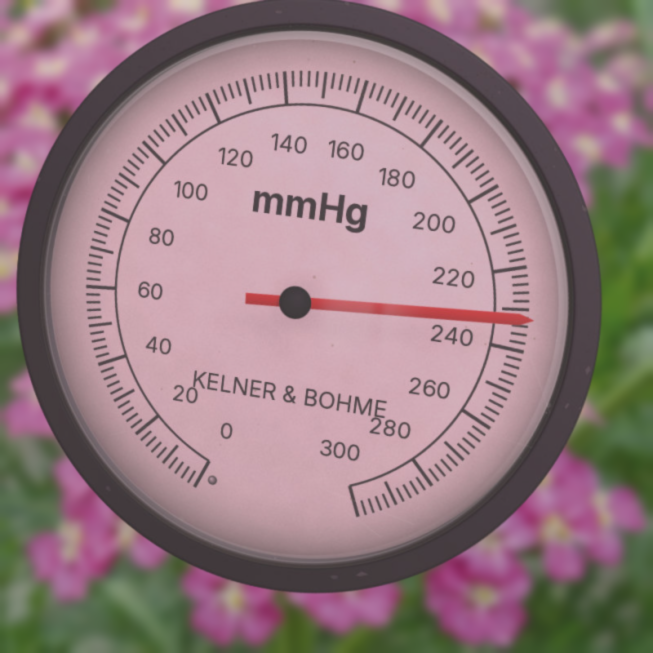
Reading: 232,mmHg
